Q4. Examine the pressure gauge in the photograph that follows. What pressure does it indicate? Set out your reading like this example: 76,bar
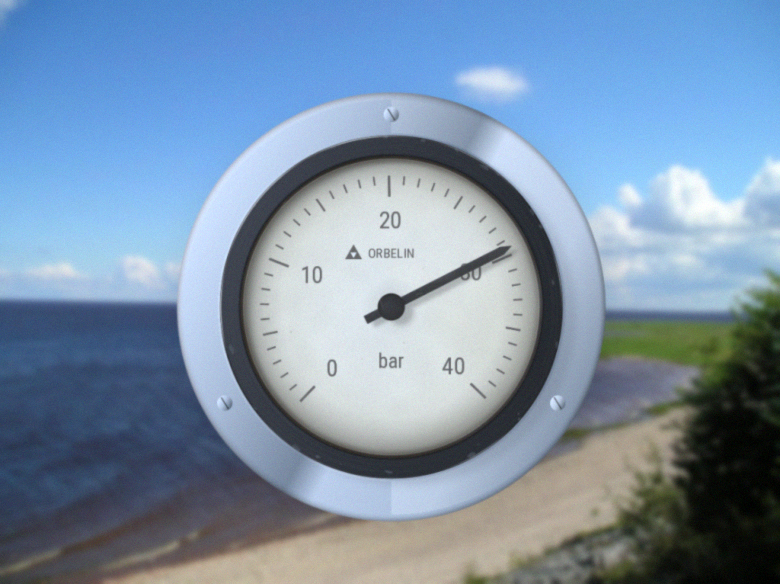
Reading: 29.5,bar
